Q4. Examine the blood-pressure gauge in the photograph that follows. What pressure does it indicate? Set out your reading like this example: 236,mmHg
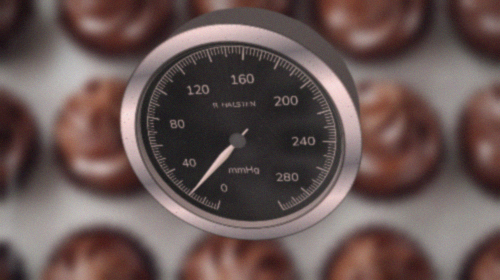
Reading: 20,mmHg
